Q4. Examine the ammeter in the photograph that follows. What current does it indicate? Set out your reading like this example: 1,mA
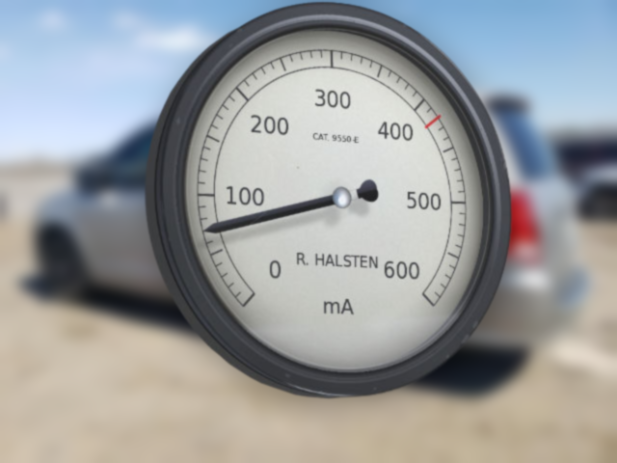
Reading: 70,mA
